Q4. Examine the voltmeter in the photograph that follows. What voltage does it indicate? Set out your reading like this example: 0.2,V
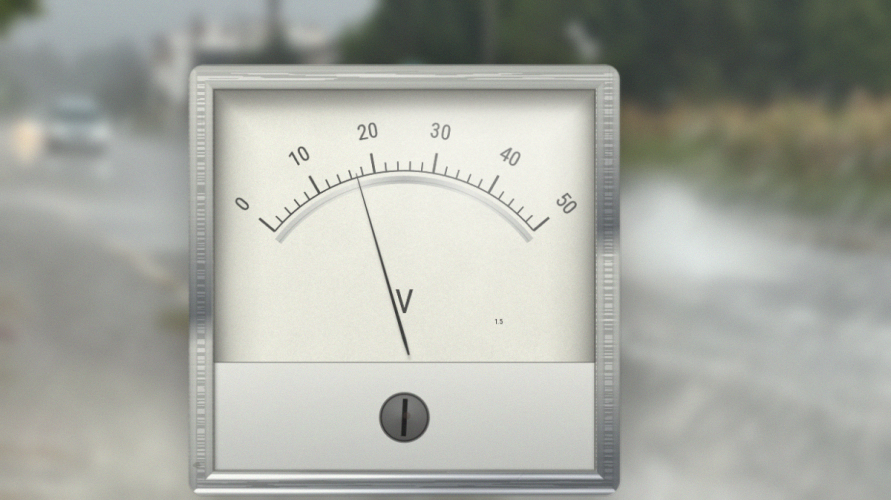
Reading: 17,V
